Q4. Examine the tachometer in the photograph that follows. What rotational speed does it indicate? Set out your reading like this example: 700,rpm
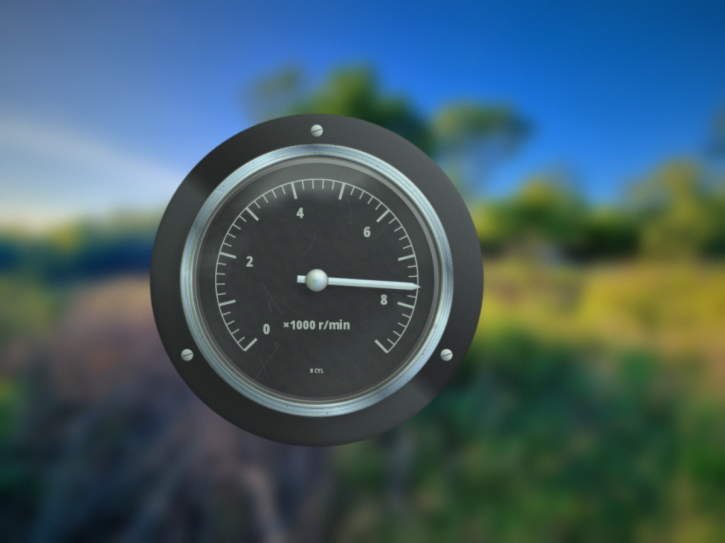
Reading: 7600,rpm
